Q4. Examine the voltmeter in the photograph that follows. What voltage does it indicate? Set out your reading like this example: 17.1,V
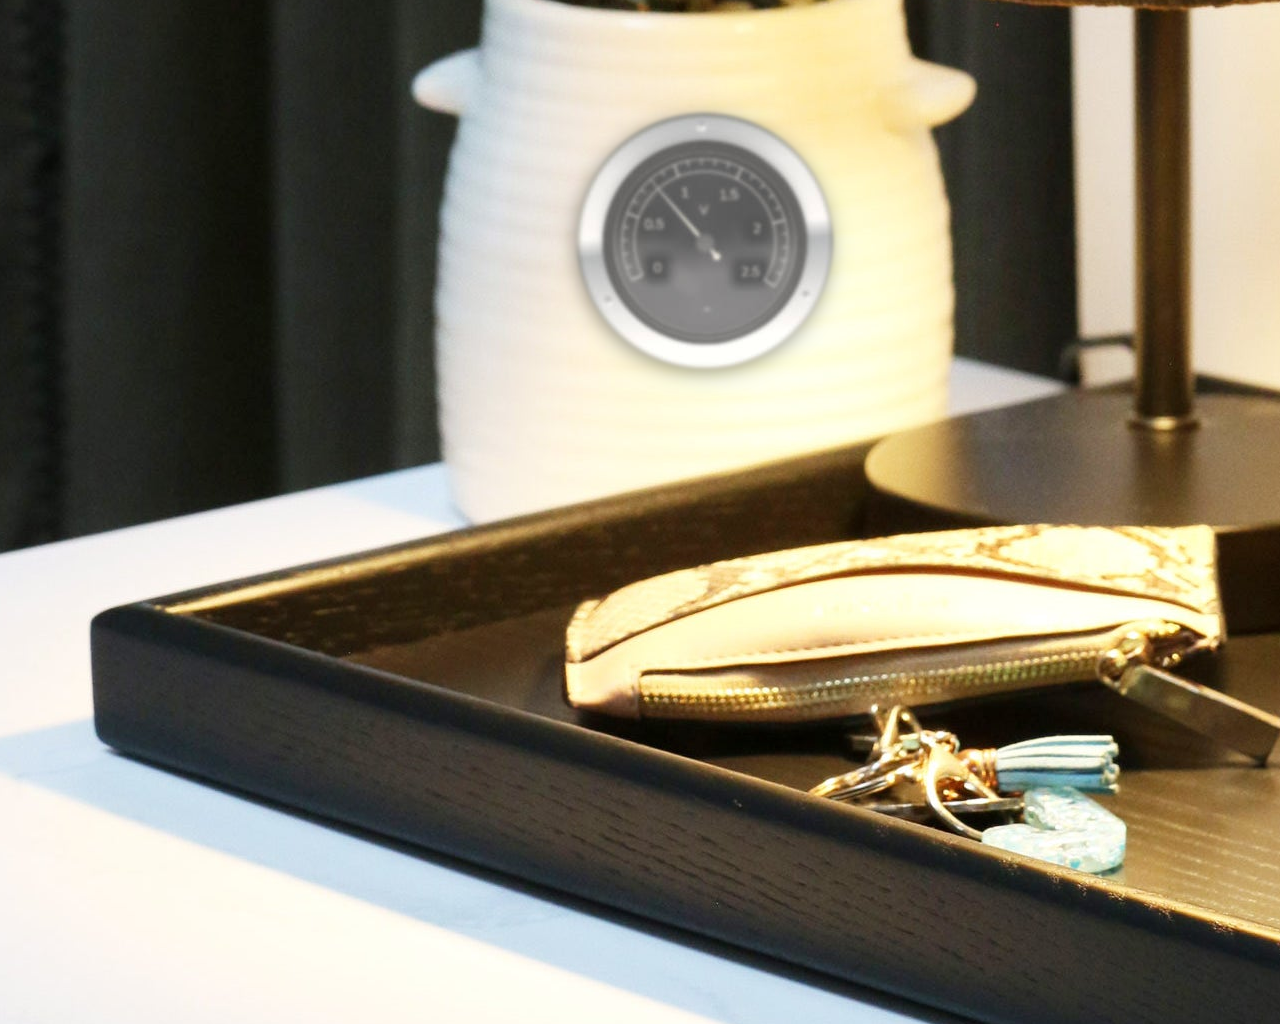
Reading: 0.8,V
